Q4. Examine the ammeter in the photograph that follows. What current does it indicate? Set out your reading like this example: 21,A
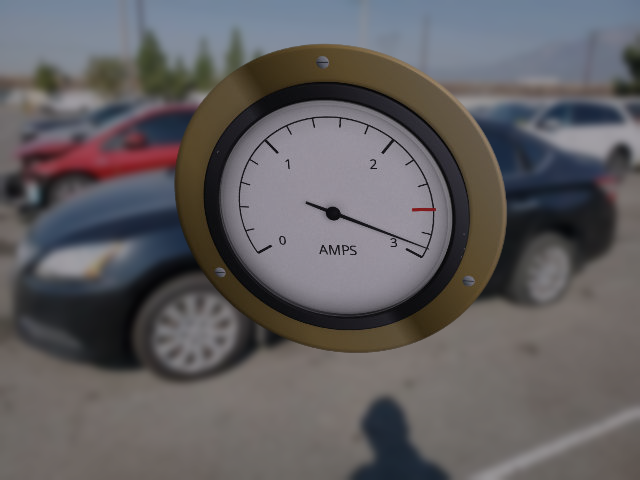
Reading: 2.9,A
